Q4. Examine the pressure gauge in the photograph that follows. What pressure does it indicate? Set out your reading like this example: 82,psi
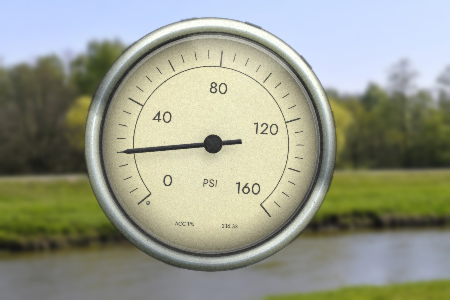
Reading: 20,psi
